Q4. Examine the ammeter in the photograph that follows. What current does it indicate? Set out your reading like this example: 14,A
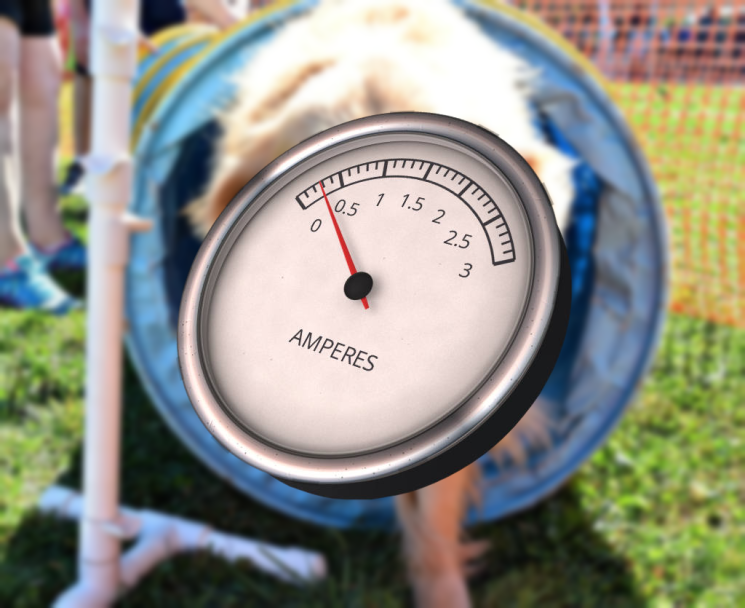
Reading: 0.3,A
